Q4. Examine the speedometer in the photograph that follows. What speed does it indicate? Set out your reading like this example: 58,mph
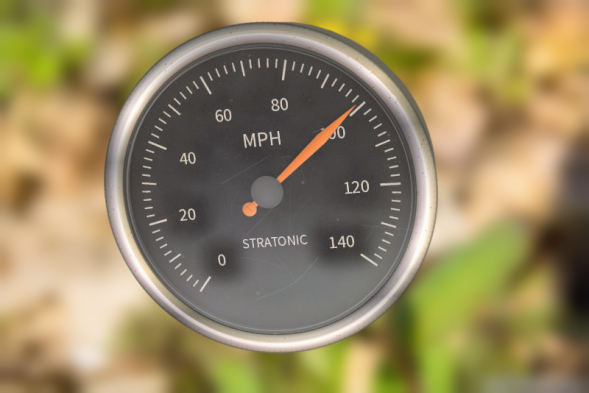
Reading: 99,mph
